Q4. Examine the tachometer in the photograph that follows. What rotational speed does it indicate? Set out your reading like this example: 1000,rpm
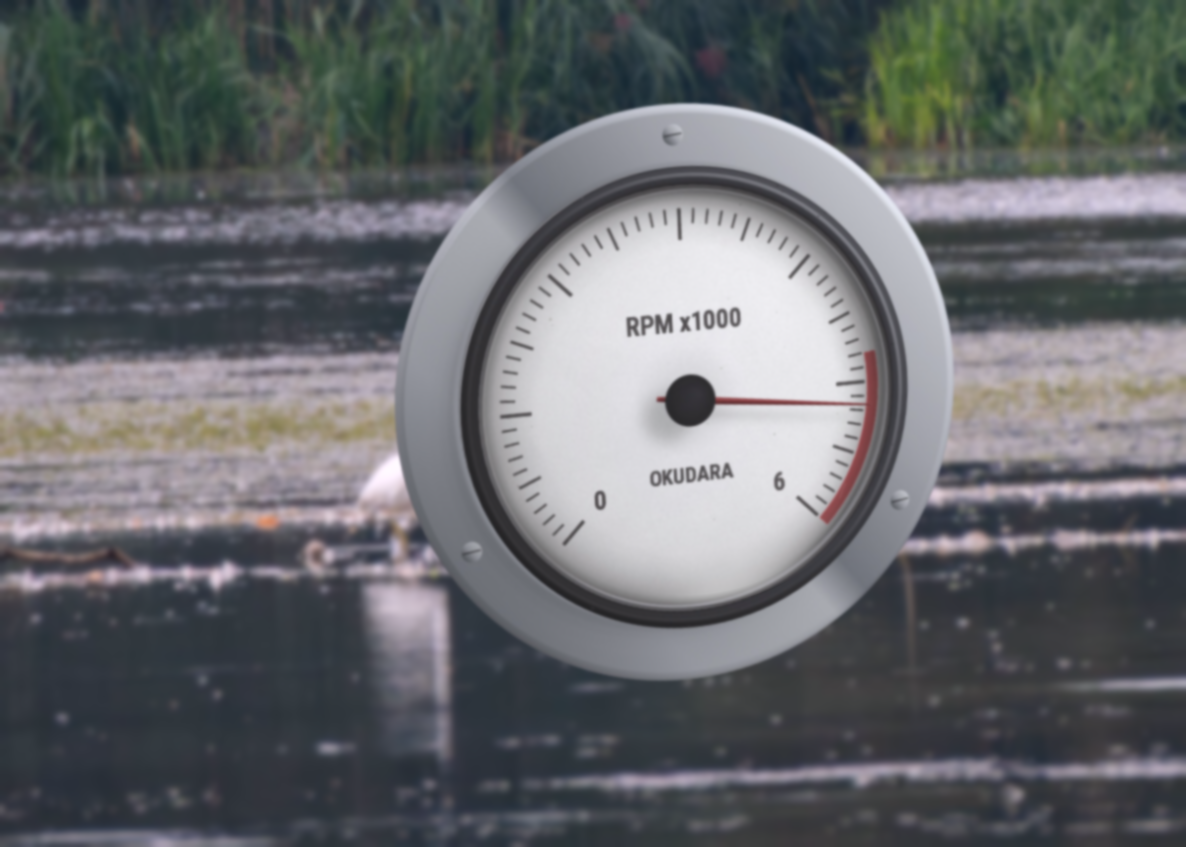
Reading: 5150,rpm
